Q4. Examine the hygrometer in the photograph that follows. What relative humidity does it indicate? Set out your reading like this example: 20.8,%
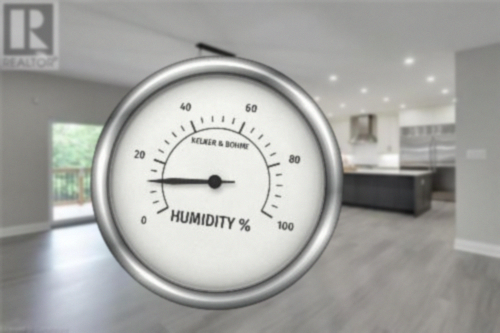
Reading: 12,%
